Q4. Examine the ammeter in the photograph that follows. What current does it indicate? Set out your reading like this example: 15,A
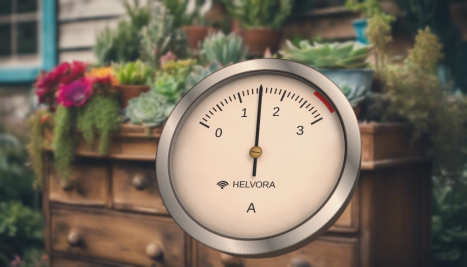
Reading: 1.5,A
